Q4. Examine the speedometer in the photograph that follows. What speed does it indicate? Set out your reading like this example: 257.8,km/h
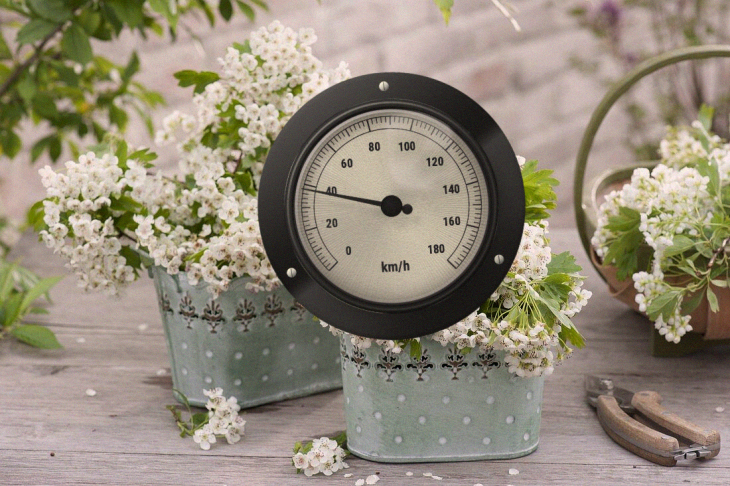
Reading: 38,km/h
